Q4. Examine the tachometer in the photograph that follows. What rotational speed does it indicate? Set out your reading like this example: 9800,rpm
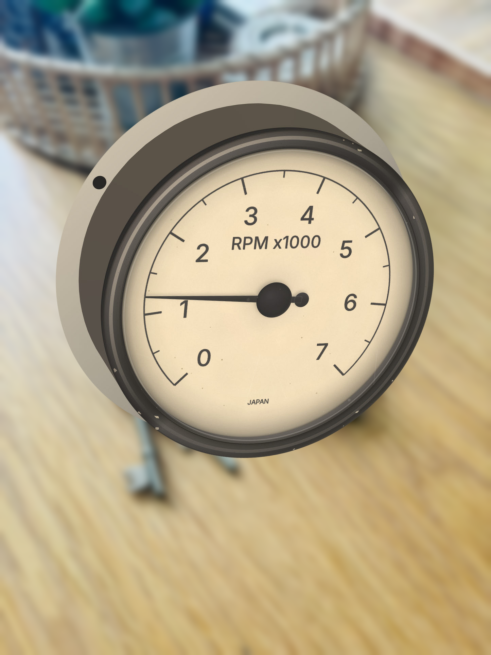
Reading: 1250,rpm
